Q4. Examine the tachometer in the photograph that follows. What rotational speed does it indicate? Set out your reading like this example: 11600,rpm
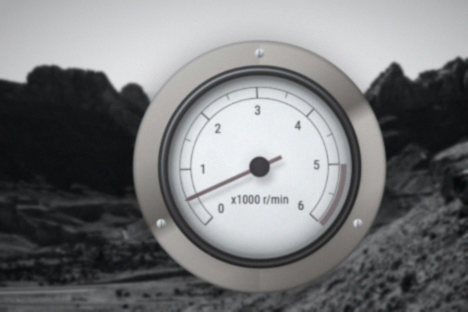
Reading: 500,rpm
